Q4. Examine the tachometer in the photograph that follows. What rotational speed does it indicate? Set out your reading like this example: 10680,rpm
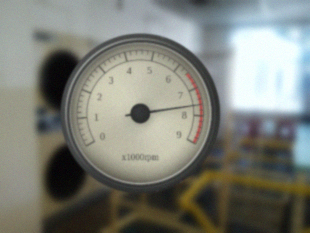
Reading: 7600,rpm
